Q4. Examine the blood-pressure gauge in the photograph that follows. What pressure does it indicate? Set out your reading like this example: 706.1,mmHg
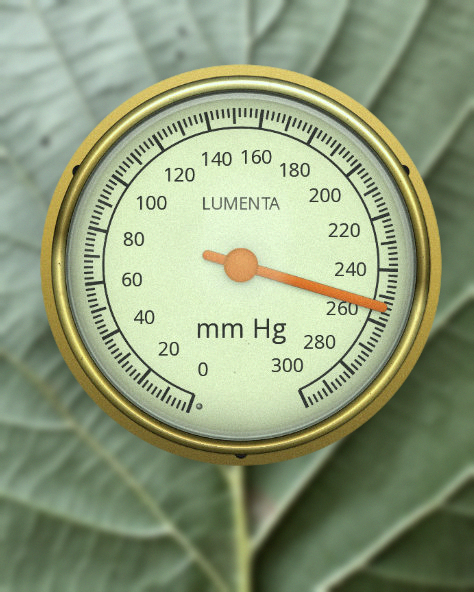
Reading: 254,mmHg
